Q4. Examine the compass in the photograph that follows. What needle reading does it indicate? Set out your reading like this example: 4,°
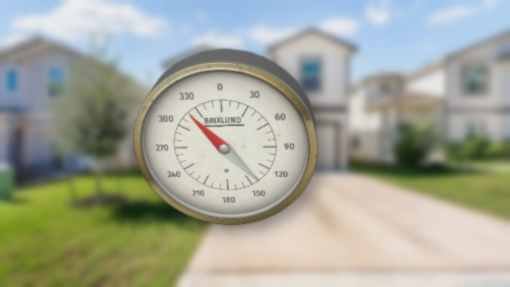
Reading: 320,°
